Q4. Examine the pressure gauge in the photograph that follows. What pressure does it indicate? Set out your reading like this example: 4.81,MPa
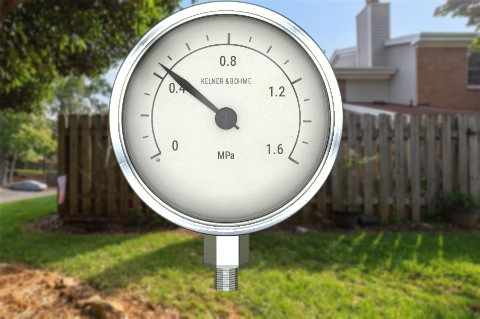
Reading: 0.45,MPa
